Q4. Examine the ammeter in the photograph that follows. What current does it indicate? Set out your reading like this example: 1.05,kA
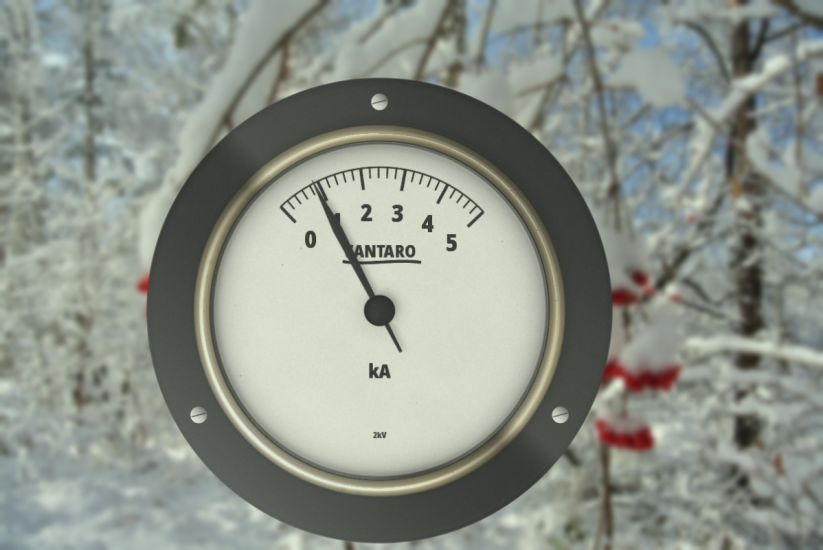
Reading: 0.9,kA
